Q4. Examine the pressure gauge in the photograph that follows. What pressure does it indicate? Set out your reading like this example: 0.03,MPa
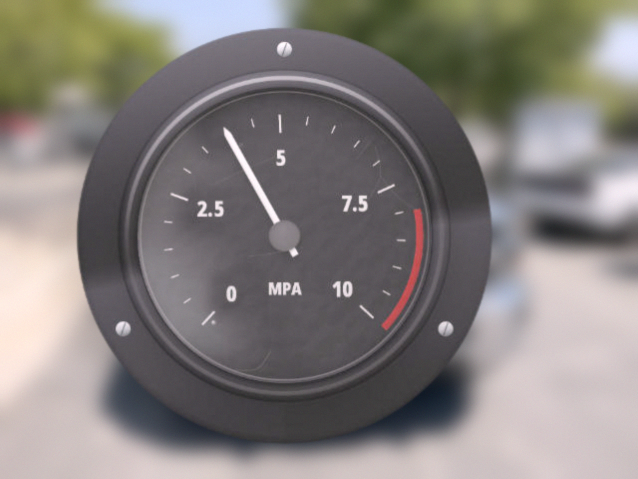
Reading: 4,MPa
